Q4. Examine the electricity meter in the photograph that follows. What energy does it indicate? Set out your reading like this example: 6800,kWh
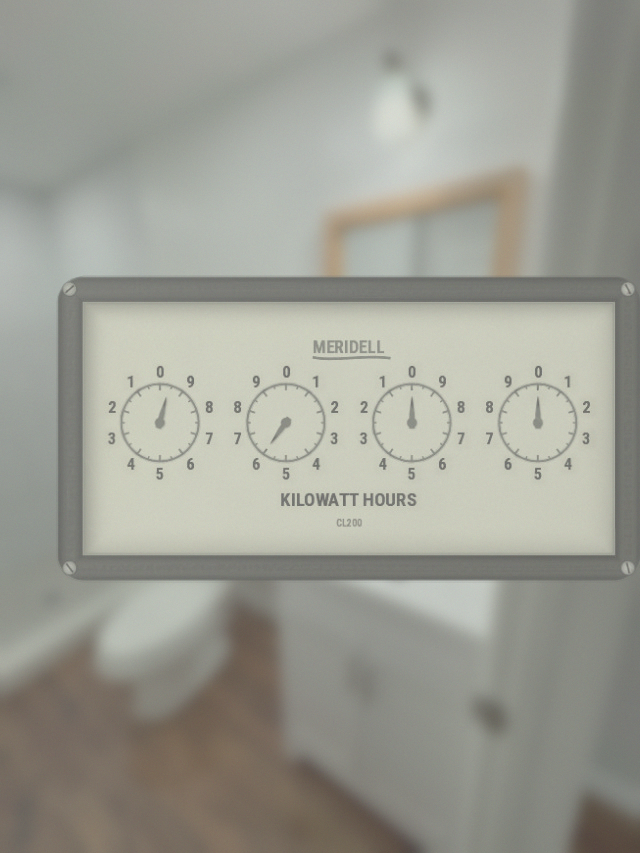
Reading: 9600,kWh
